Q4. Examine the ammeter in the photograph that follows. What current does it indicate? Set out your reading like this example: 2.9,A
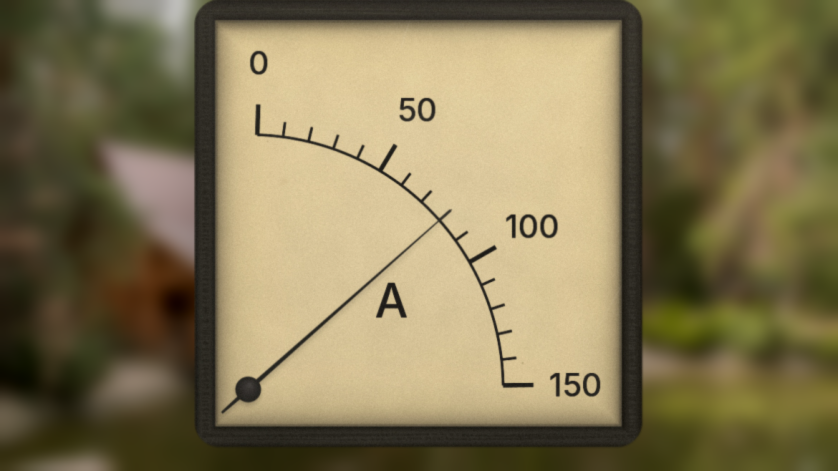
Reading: 80,A
